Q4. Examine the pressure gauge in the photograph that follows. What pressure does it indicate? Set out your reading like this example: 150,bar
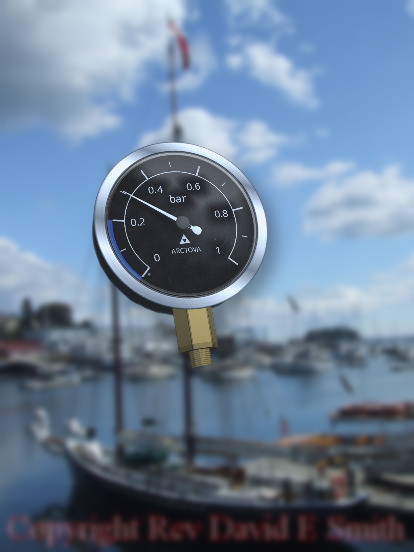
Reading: 0.3,bar
